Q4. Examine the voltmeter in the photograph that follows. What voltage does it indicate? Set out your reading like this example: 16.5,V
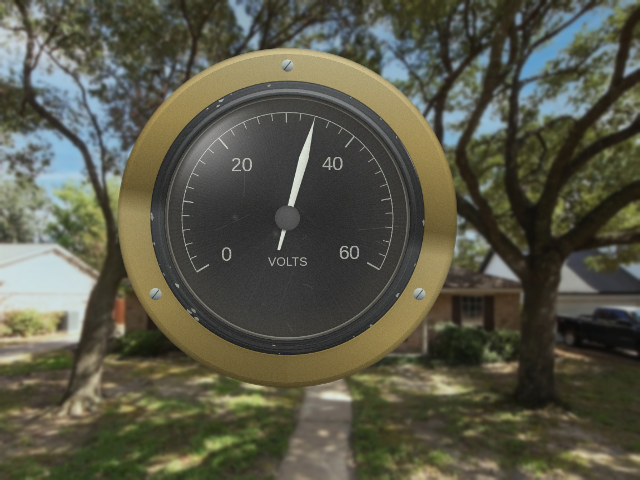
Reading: 34,V
